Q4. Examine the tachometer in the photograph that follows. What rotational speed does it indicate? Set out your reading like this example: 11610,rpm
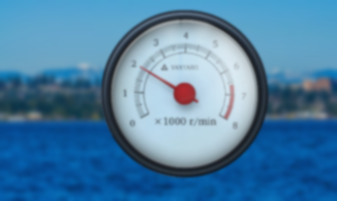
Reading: 2000,rpm
